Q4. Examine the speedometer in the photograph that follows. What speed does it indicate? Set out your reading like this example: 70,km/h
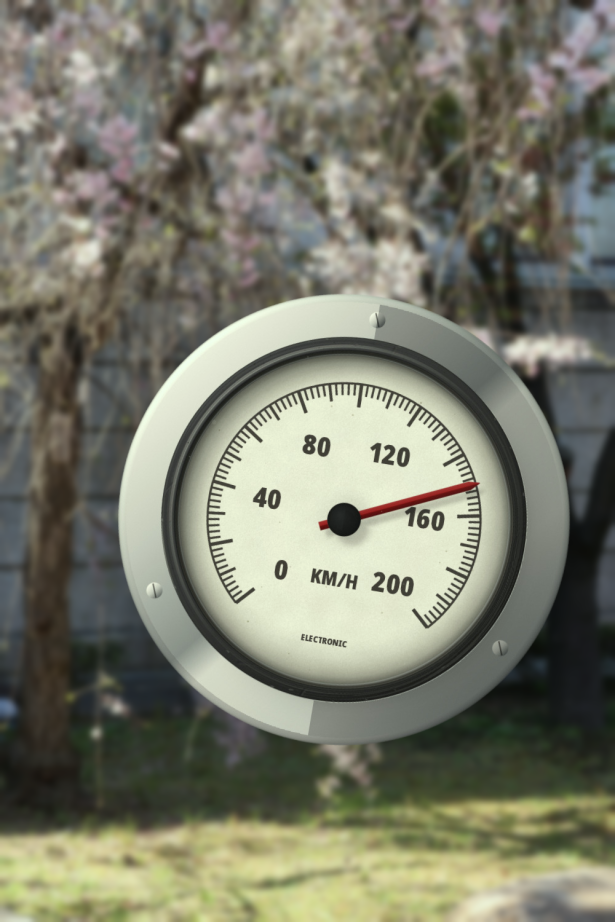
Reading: 150,km/h
